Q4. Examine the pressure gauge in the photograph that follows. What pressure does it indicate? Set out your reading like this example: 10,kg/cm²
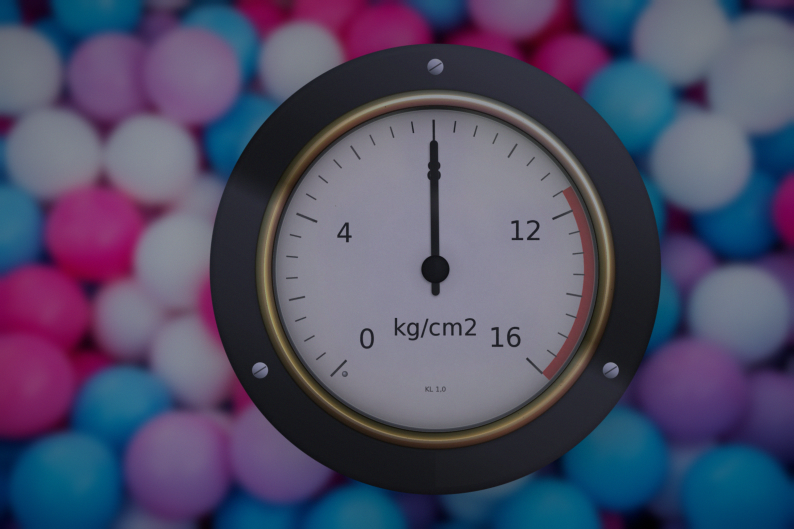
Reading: 8,kg/cm²
